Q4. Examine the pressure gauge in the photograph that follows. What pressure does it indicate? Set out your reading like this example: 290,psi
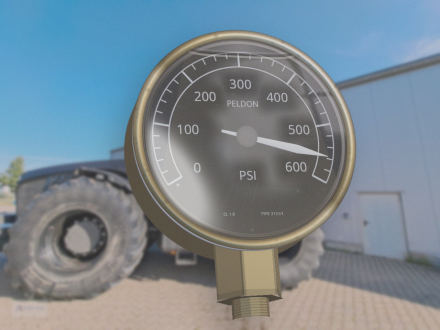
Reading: 560,psi
